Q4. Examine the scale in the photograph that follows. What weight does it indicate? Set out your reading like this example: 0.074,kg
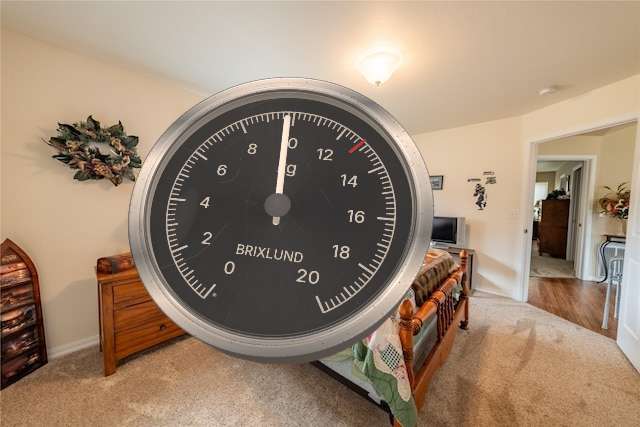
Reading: 9.8,kg
